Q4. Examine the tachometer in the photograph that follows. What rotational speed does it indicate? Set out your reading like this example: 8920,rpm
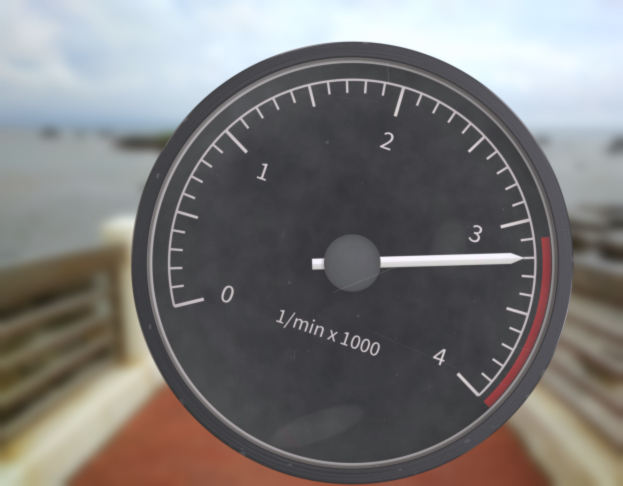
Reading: 3200,rpm
